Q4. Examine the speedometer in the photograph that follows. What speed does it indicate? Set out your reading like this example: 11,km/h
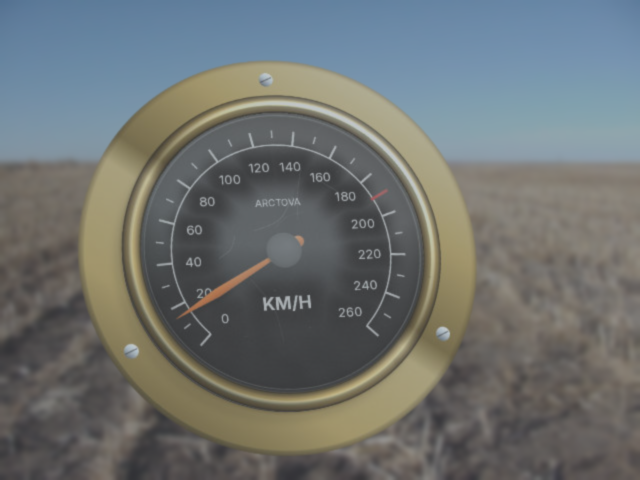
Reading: 15,km/h
